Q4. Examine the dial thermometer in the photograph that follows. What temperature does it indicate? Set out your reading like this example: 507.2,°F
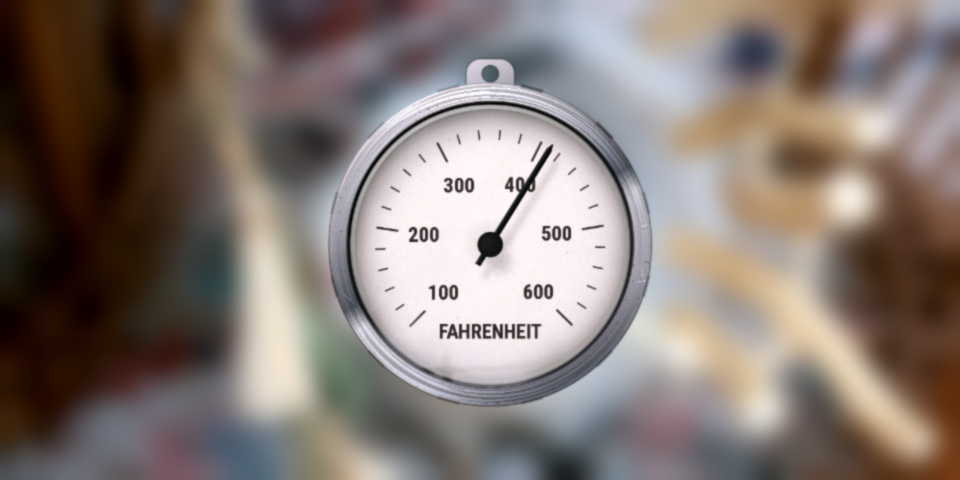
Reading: 410,°F
